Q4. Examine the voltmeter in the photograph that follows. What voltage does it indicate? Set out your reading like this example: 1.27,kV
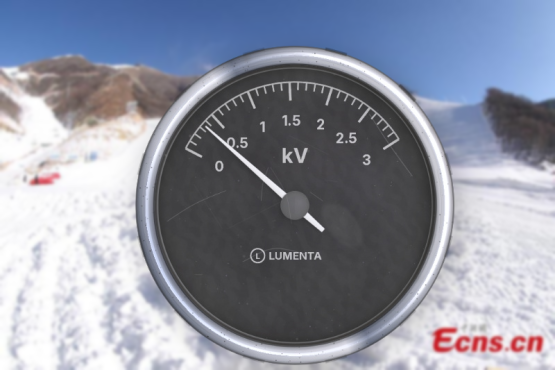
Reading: 0.35,kV
